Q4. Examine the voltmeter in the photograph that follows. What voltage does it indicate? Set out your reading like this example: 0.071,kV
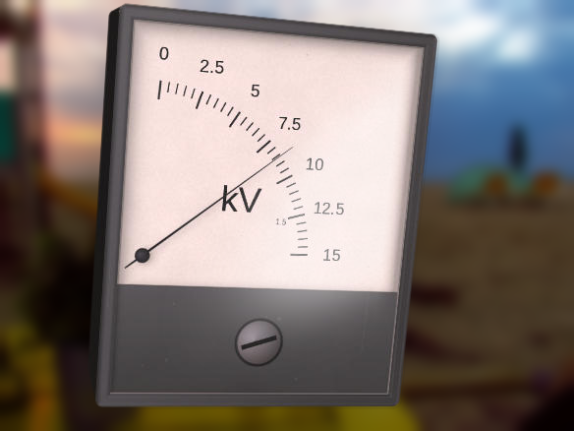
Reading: 8.5,kV
